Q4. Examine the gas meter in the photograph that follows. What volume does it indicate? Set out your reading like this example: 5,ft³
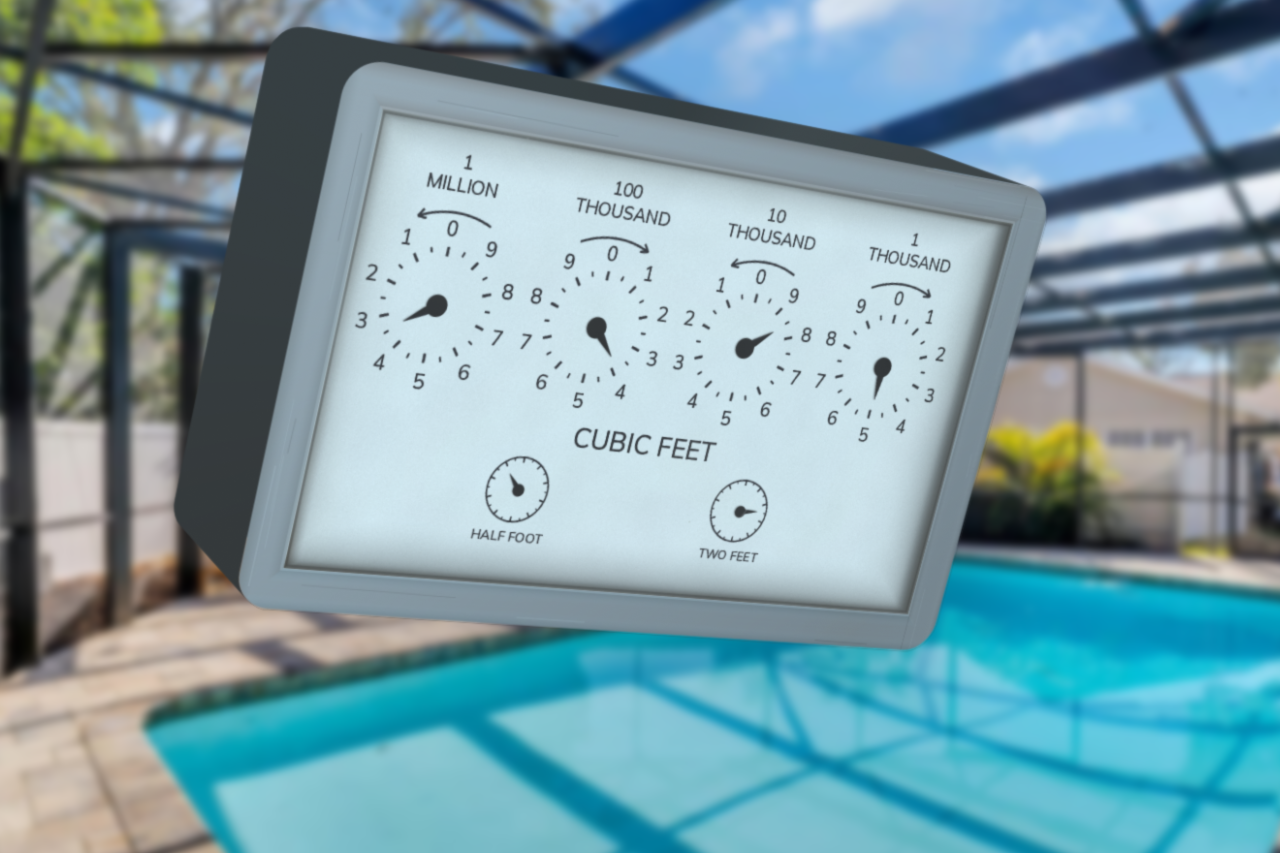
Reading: 338500,ft³
